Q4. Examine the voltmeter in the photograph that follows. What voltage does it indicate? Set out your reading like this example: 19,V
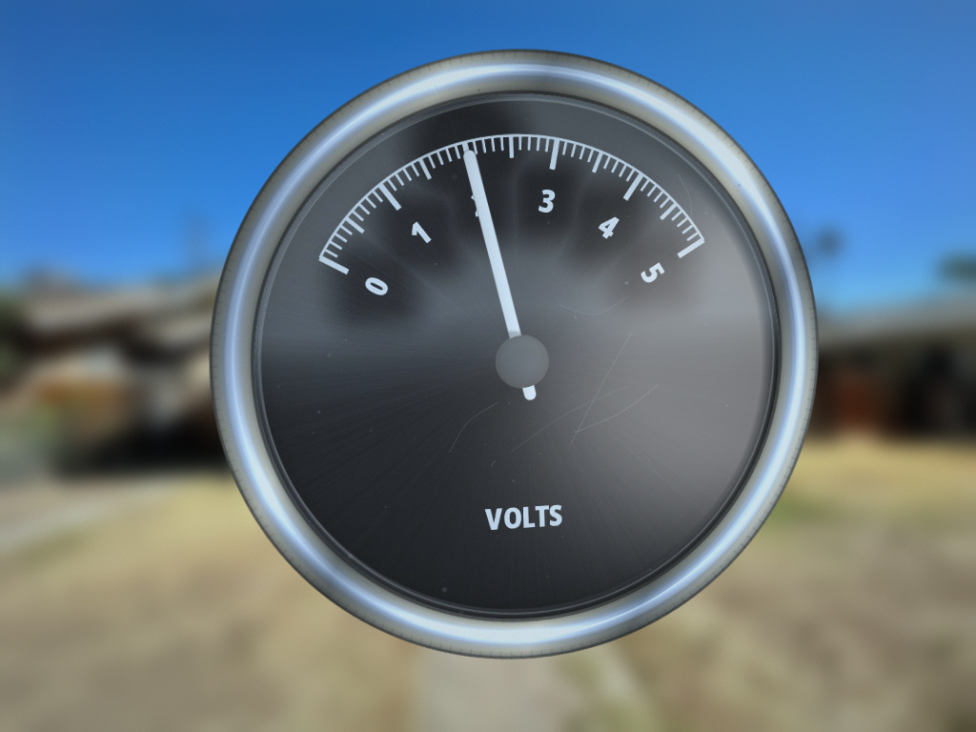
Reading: 2,V
